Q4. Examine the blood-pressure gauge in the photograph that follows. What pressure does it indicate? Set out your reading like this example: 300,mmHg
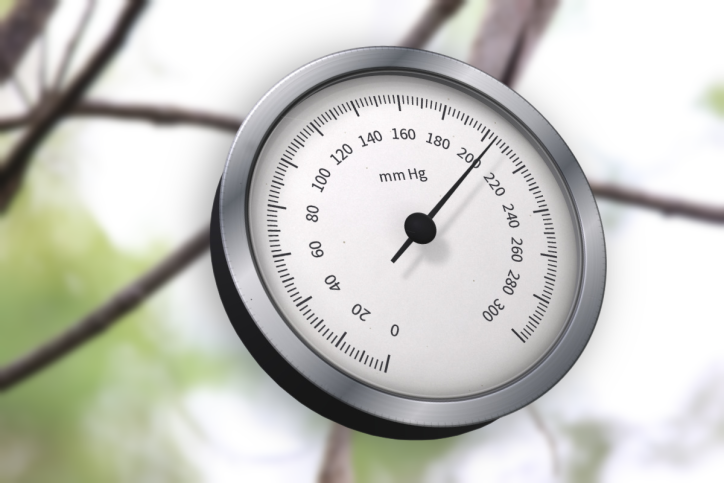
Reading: 204,mmHg
